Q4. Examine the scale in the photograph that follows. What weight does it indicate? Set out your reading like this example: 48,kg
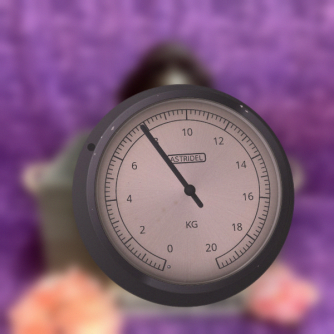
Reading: 7.8,kg
